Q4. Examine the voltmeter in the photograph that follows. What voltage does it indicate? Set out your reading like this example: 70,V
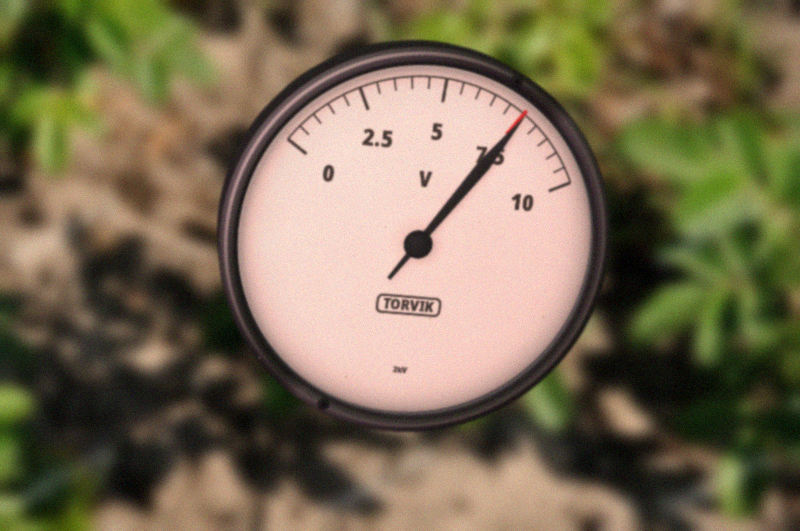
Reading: 7.5,V
